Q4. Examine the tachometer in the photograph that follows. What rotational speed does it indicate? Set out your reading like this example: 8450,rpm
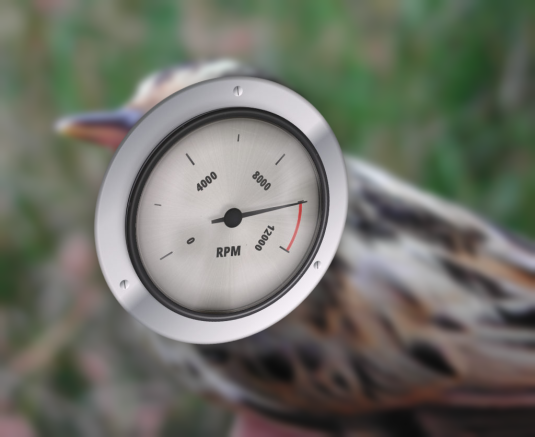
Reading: 10000,rpm
